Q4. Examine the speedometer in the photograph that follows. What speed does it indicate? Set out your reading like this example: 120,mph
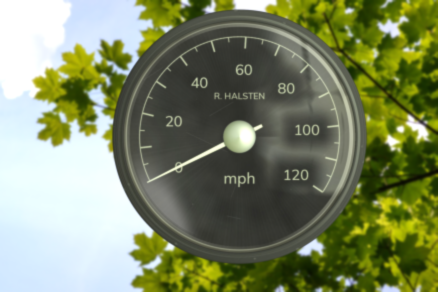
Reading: 0,mph
